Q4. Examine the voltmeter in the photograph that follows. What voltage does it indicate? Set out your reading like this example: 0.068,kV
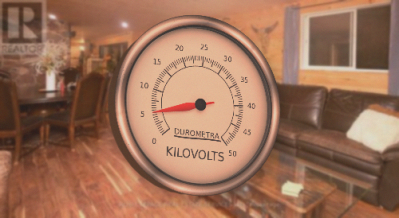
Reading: 5,kV
